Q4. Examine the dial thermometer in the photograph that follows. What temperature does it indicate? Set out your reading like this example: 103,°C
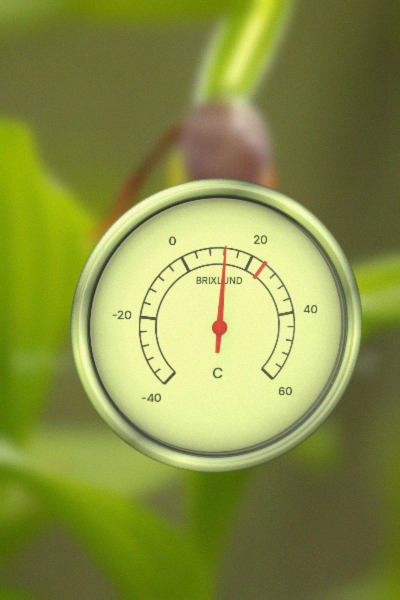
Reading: 12,°C
